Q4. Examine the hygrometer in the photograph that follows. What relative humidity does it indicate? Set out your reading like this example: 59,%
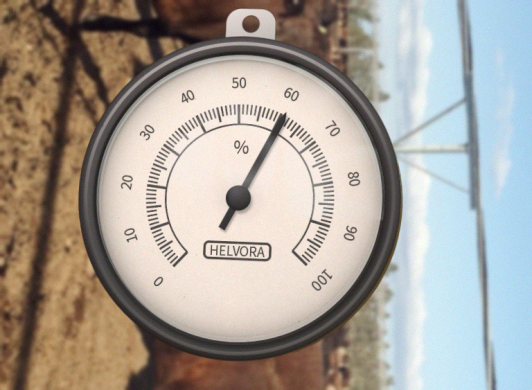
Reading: 61,%
